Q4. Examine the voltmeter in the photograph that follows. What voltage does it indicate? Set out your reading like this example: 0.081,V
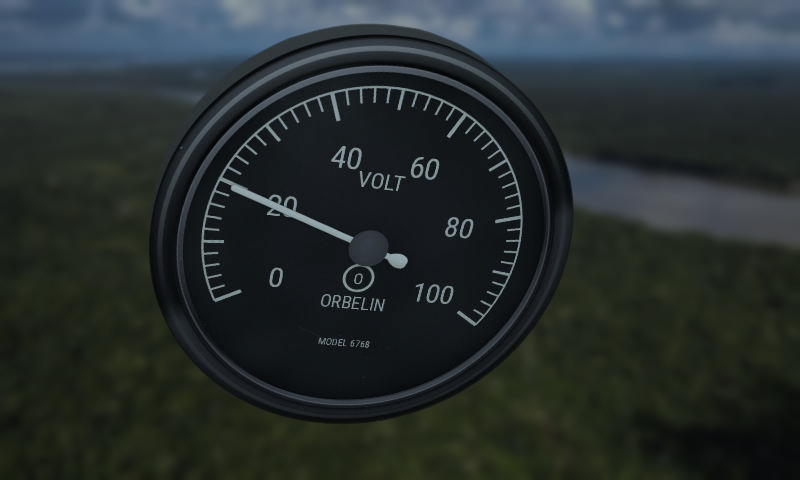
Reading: 20,V
